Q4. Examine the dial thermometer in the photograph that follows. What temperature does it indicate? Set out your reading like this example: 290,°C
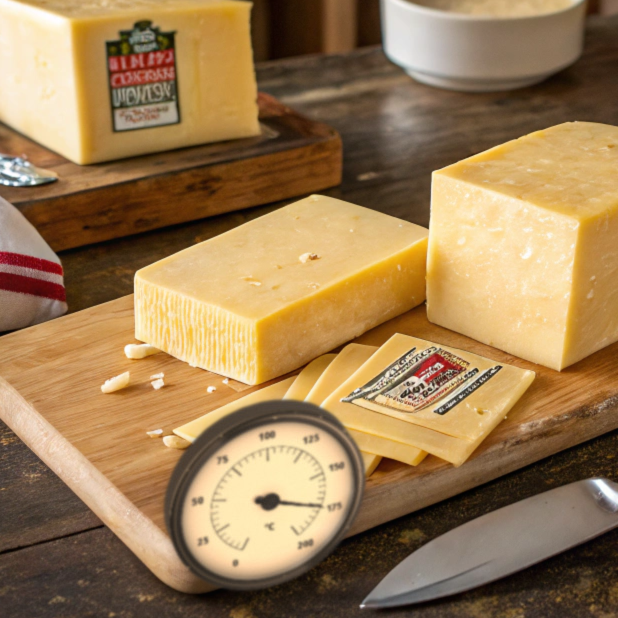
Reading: 175,°C
